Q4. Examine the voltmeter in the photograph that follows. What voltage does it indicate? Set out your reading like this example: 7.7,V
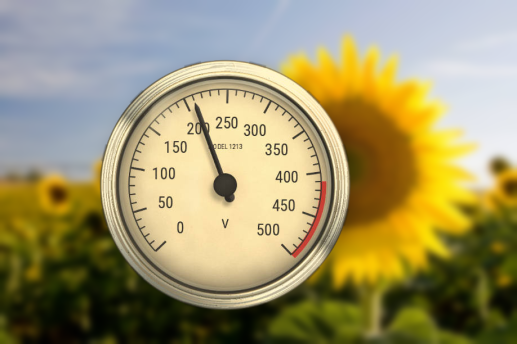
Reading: 210,V
